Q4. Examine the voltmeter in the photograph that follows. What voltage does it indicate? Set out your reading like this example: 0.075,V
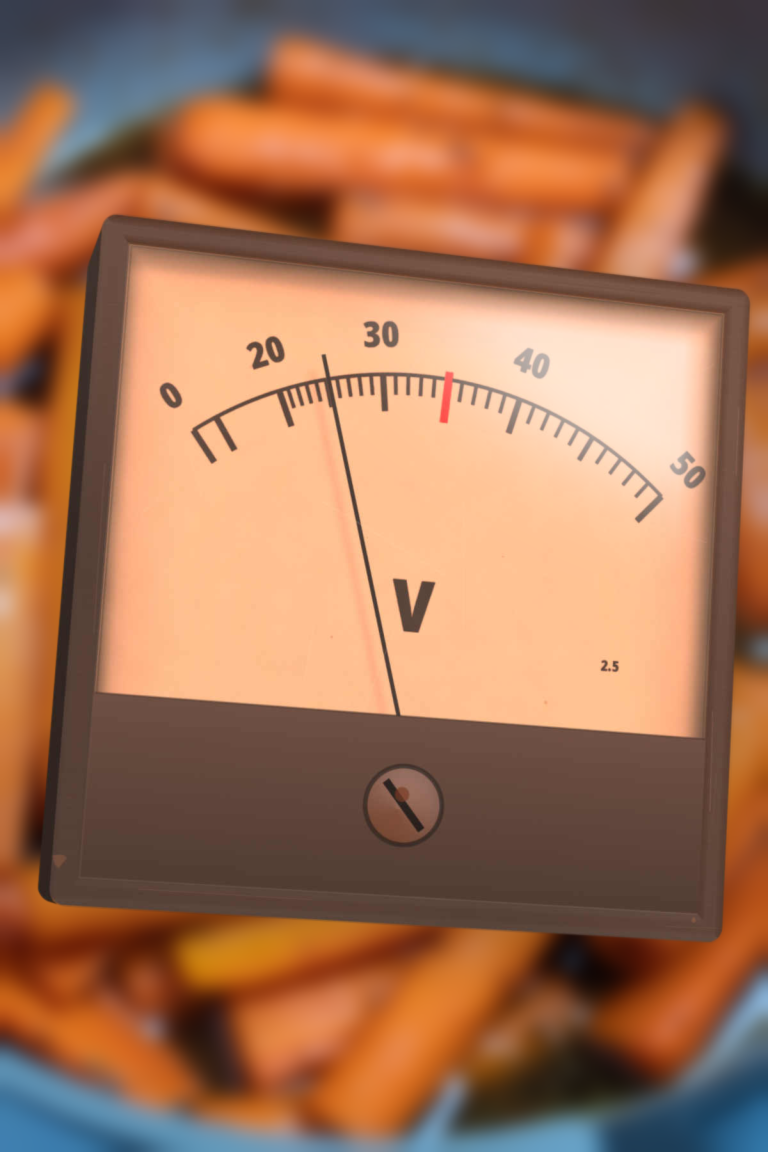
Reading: 25,V
